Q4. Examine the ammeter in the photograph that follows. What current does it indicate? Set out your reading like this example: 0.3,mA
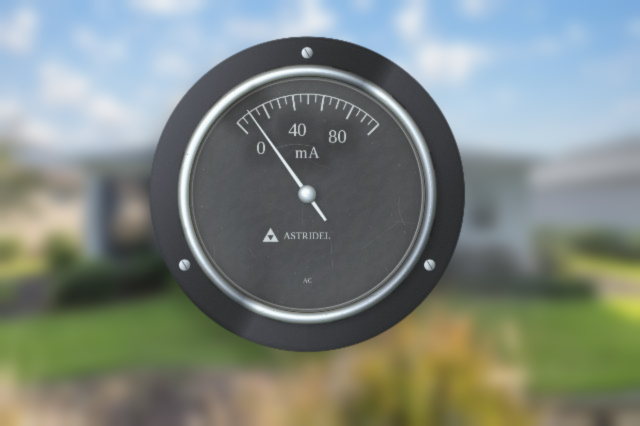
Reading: 10,mA
